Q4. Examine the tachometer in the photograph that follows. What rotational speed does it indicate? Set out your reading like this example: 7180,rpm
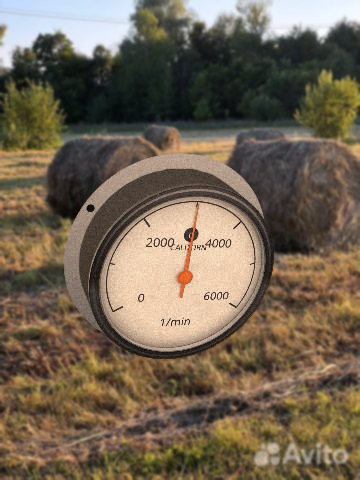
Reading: 3000,rpm
